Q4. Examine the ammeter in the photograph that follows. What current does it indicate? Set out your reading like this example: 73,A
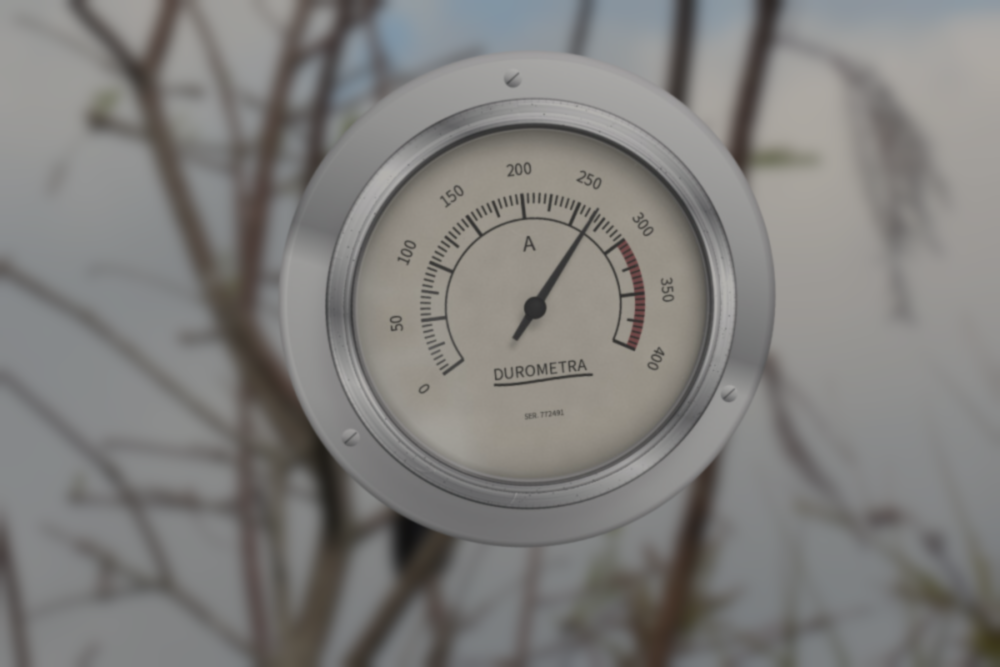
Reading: 265,A
